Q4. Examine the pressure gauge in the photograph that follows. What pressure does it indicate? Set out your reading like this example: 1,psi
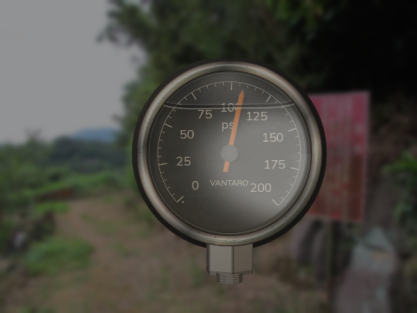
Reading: 107.5,psi
